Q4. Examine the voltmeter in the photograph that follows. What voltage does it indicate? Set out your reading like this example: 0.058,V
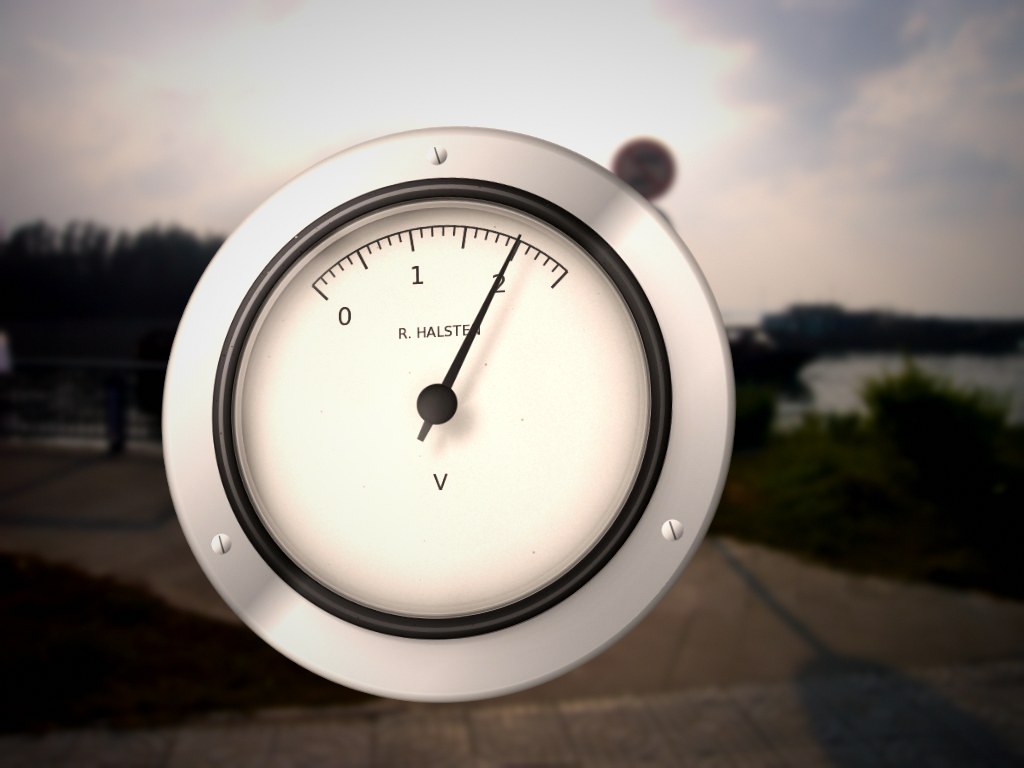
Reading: 2,V
